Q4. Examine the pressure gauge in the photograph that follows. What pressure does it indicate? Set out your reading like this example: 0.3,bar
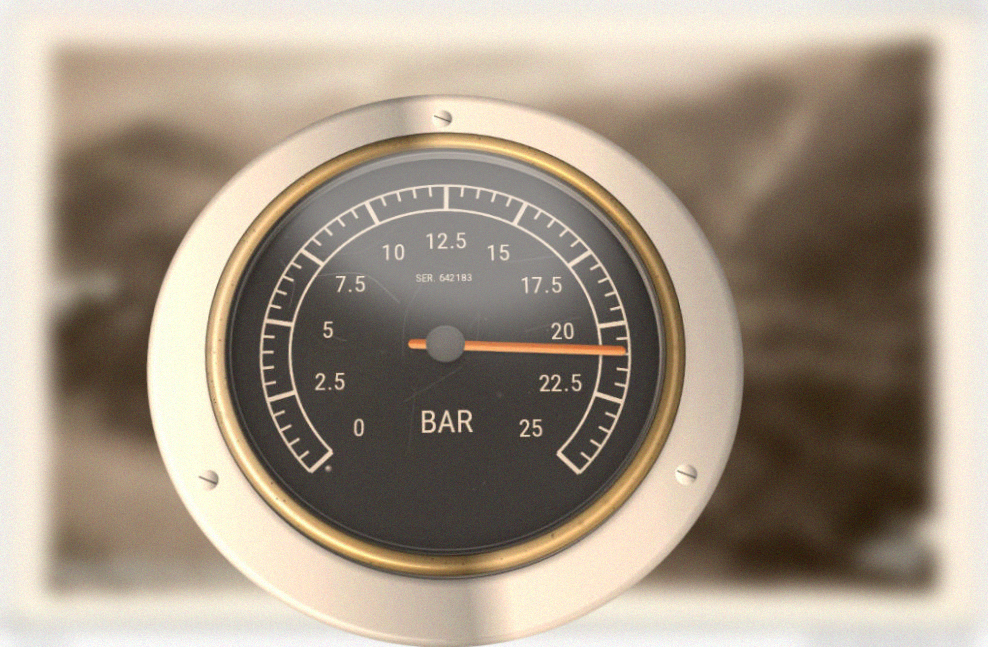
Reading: 21,bar
